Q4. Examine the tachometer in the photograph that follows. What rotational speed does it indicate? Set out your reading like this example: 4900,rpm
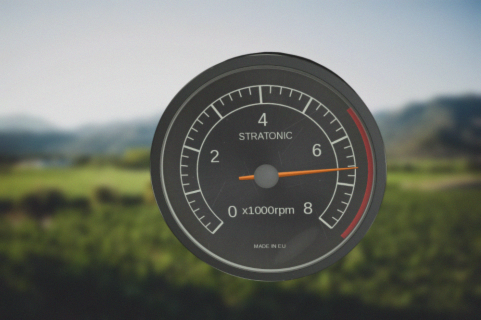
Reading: 6600,rpm
